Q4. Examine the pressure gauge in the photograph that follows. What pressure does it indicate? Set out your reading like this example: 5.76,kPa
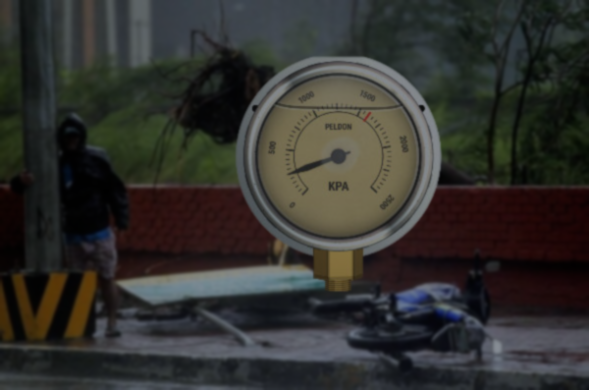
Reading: 250,kPa
